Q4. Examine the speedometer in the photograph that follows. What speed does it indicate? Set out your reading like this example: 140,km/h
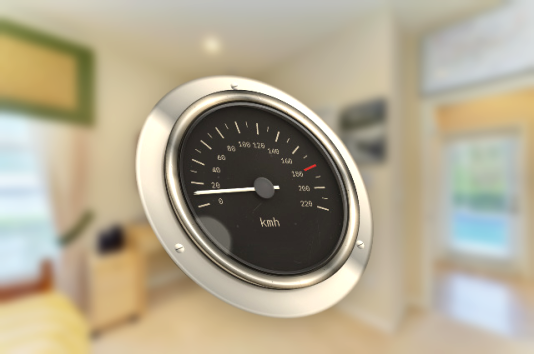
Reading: 10,km/h
